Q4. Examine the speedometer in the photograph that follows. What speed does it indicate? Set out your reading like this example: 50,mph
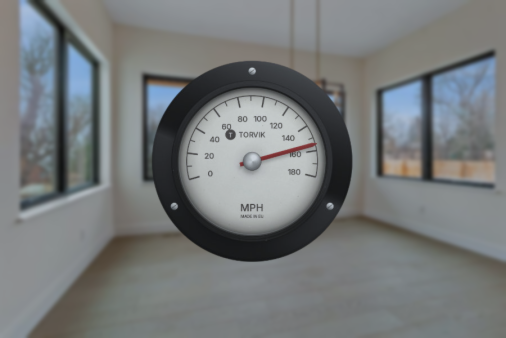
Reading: 155,mph
